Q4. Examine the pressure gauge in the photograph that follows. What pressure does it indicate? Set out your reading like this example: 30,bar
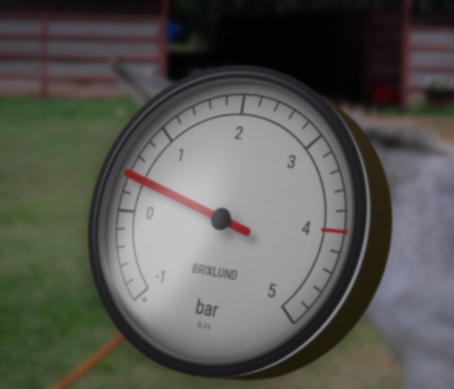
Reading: 0.4,bar
